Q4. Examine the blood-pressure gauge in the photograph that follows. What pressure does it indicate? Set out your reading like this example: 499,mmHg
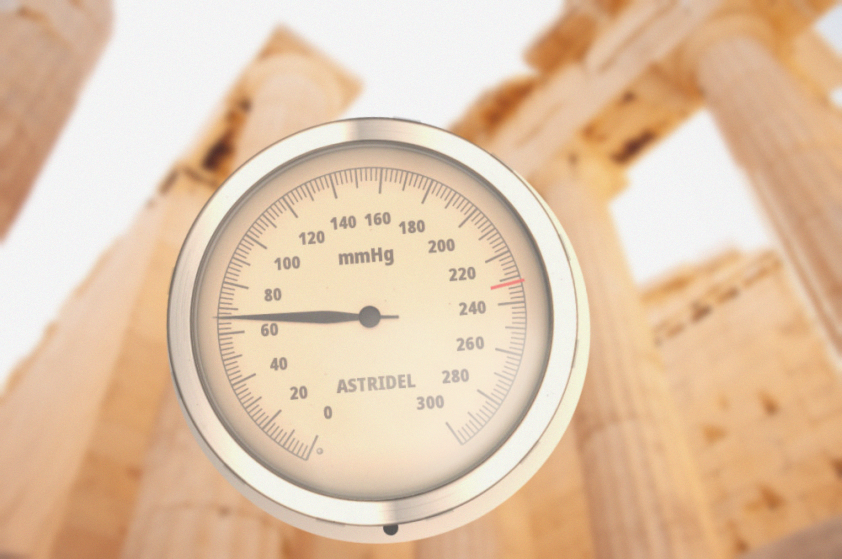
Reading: 66,mmHg
